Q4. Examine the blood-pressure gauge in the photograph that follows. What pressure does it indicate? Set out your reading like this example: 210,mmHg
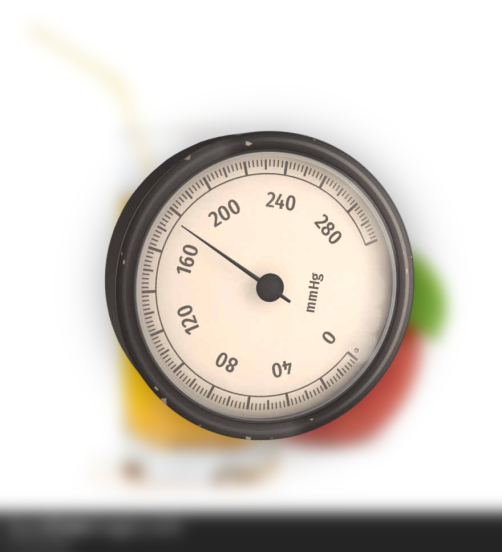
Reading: 176,mmHg
